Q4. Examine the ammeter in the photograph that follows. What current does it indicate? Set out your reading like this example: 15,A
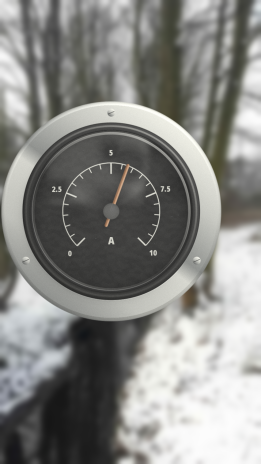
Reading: 5.75,A
